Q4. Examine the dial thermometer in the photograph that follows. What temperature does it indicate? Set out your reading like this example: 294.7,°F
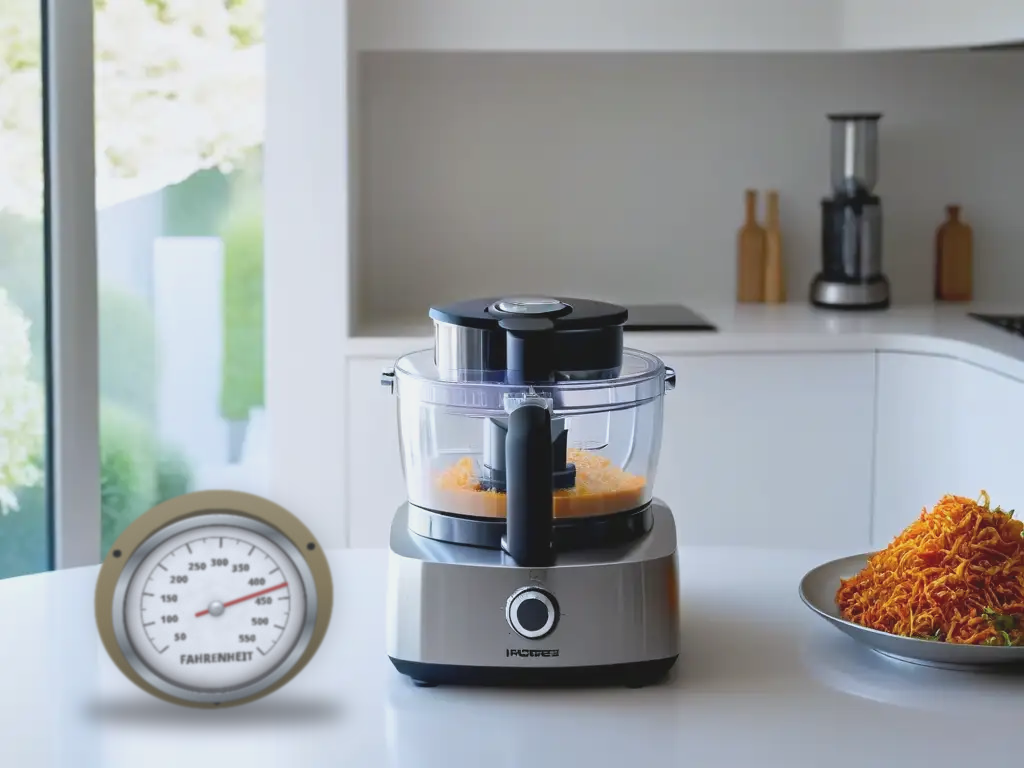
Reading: 425,°F
